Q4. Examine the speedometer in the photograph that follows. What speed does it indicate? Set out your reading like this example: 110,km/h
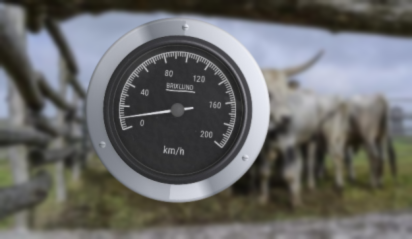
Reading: 10,km/h
